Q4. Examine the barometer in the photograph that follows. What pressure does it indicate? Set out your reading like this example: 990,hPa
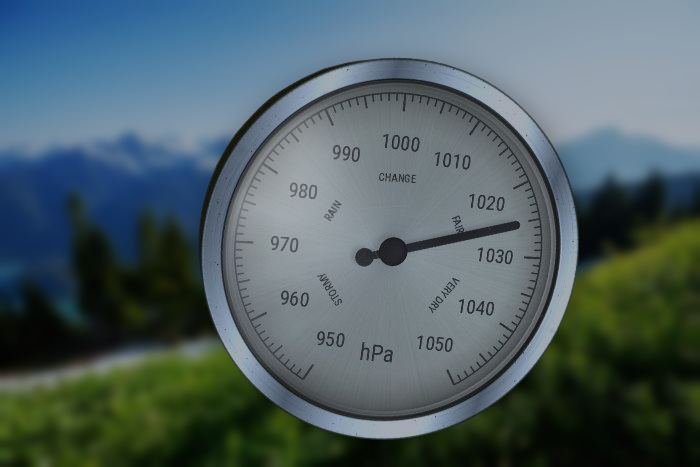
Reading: 1025,hPa
